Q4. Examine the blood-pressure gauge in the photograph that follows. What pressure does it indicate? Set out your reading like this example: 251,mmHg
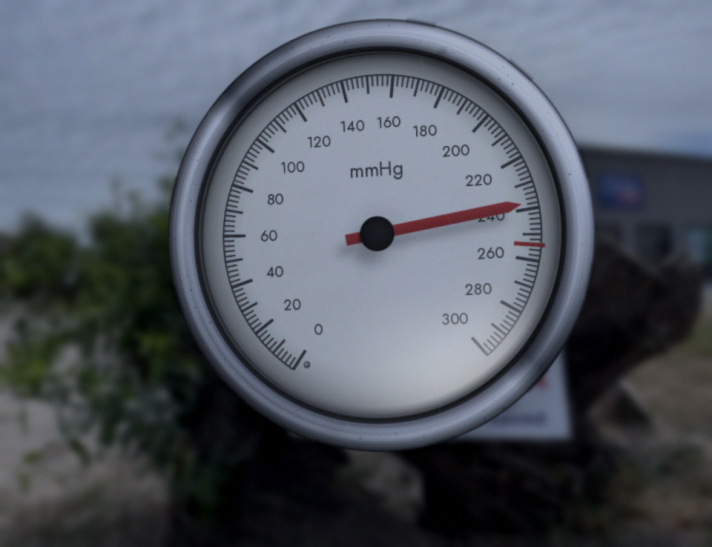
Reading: 238,mmHg
